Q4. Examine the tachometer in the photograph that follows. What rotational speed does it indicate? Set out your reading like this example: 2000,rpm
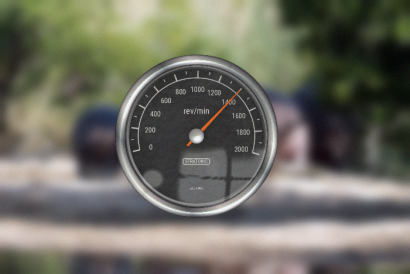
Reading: 1400,rpm
